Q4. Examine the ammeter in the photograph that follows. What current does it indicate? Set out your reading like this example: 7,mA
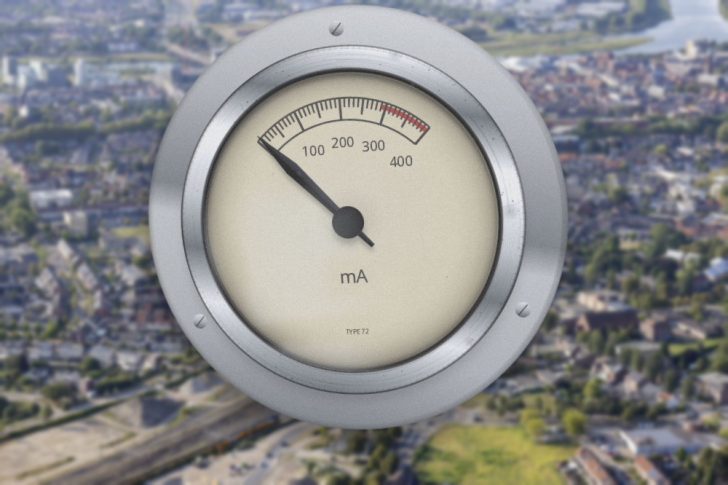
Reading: 10,mA
